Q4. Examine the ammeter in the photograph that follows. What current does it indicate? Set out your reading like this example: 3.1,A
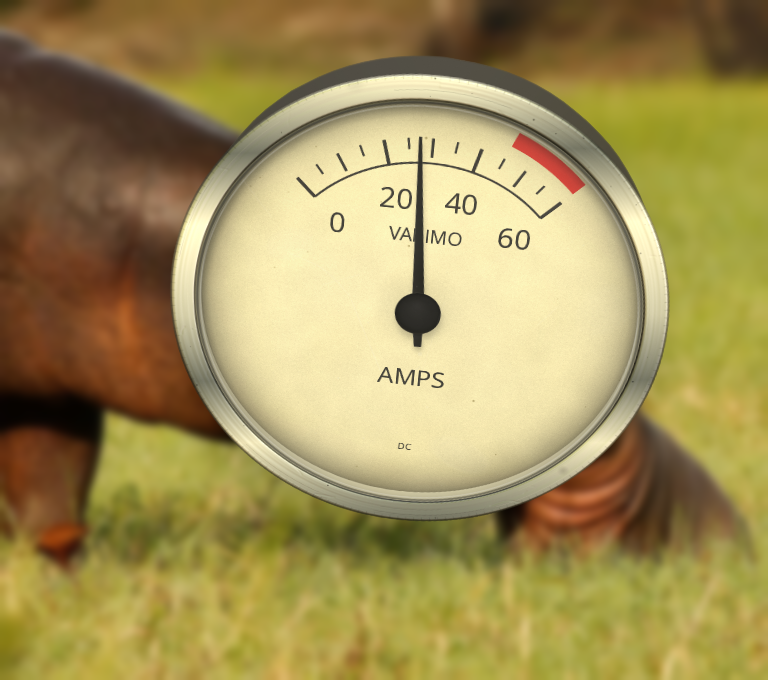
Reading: 27.5,A
